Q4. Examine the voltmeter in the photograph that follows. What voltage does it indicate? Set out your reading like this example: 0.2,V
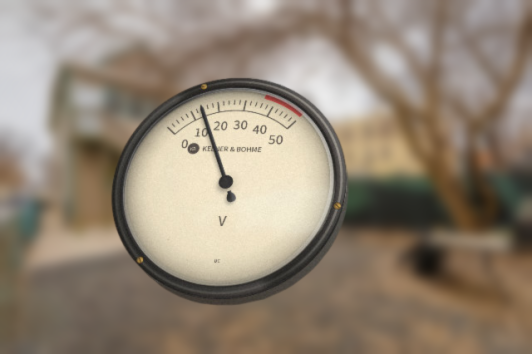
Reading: 14,V
